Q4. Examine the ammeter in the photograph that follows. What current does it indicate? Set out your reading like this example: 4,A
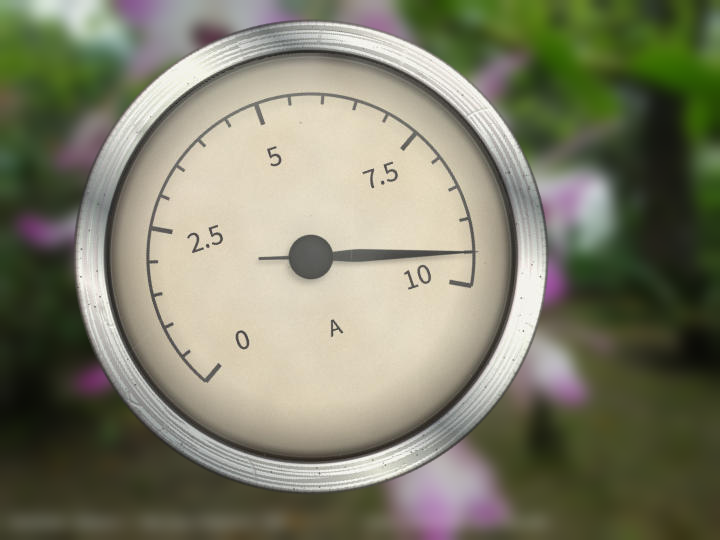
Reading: 9.5,A
